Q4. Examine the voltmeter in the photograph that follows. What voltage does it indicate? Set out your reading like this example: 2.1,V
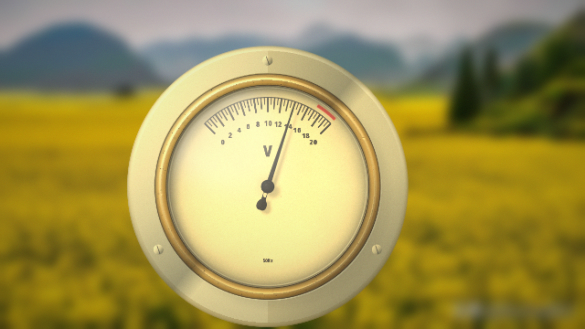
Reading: 14,V
